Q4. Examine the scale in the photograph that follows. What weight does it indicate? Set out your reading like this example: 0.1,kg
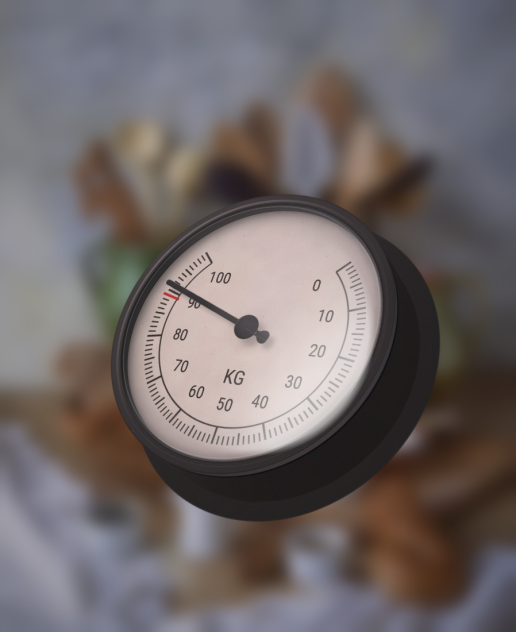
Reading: 91,kg
